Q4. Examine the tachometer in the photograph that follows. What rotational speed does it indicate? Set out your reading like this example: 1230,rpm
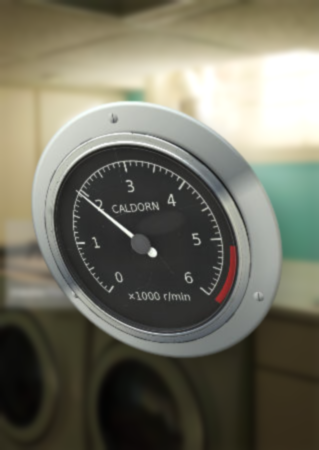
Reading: 2000,rpm
